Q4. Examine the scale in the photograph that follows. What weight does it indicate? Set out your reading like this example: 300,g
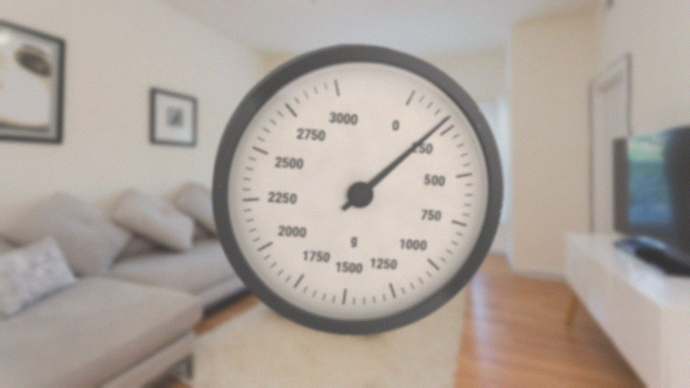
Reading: 200,g
